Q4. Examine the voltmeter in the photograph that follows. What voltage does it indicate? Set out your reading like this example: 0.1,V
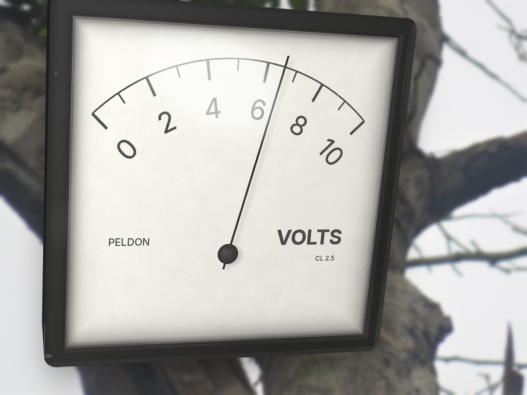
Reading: 6.5,V
